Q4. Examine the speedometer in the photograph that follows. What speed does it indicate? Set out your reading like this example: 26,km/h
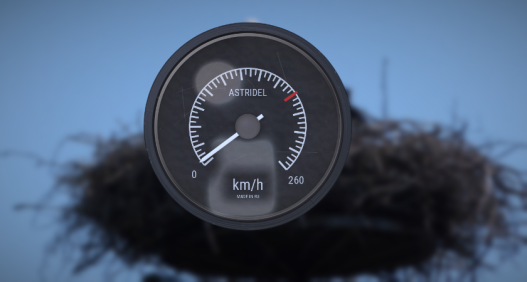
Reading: 5,km/h
